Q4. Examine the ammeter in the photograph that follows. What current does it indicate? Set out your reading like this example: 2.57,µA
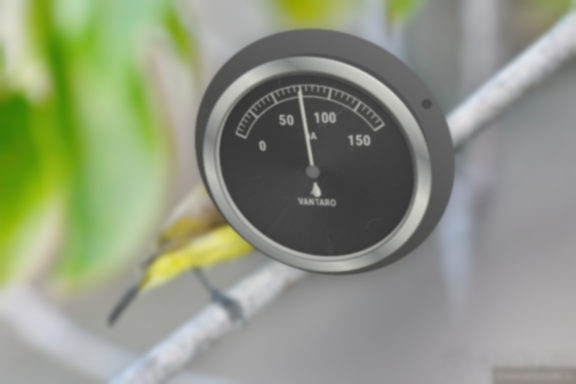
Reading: 75,µA
